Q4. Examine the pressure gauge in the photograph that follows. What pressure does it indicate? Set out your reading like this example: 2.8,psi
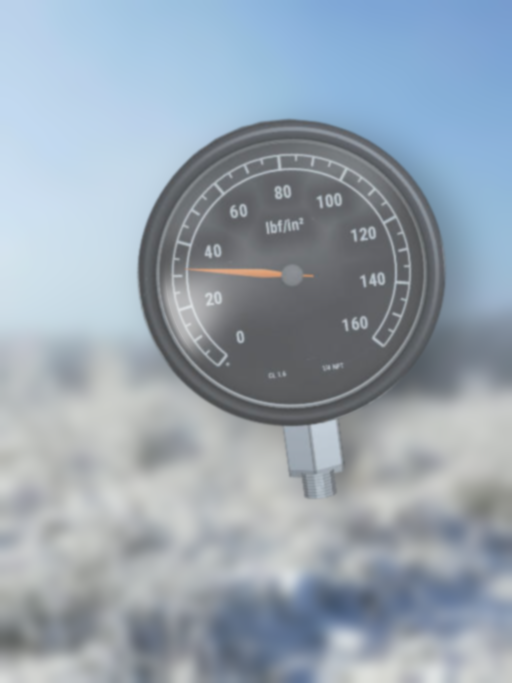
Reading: 32.5,psi
